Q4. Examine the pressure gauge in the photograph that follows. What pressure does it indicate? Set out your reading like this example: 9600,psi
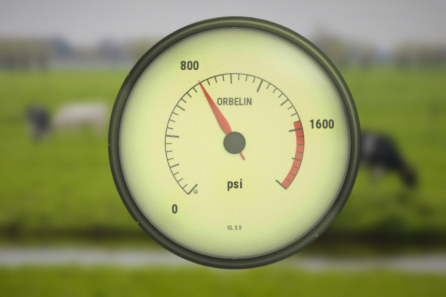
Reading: 800,psi
